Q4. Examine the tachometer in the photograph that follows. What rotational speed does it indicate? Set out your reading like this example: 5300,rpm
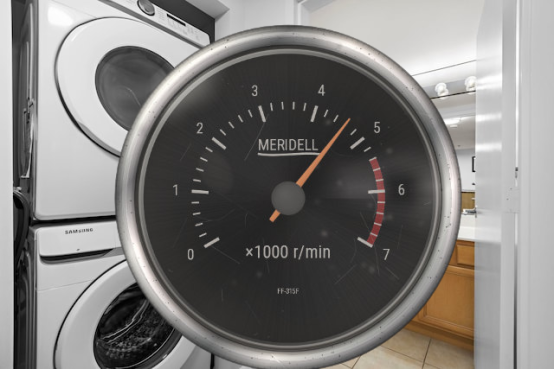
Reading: 4600,rpm
